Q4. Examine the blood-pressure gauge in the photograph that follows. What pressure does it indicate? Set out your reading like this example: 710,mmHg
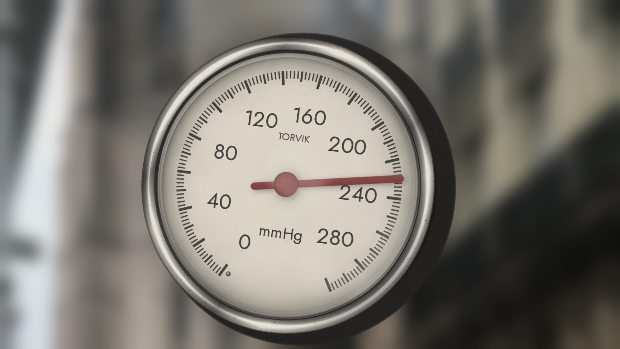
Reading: 230,mmHg
